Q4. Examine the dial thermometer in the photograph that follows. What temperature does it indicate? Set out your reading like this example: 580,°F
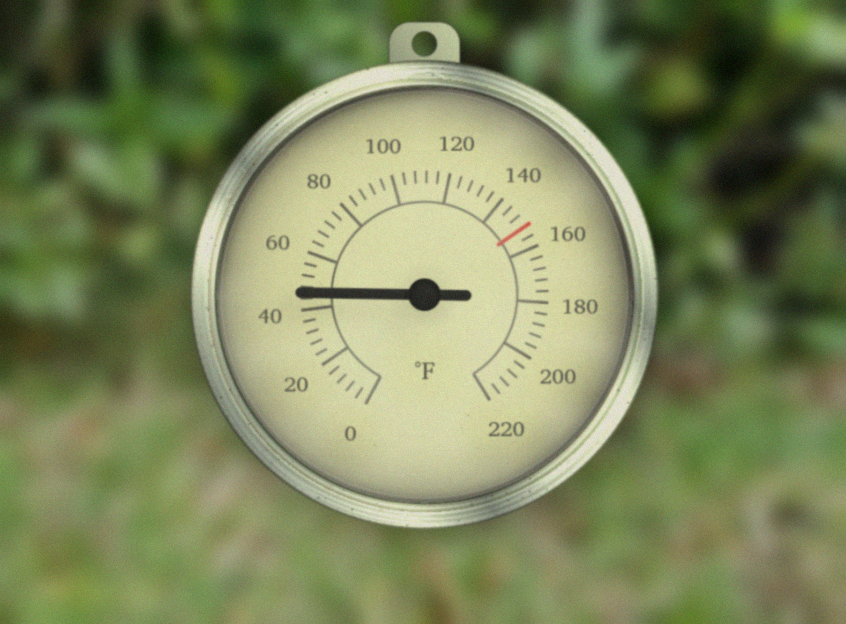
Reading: 46,°F
